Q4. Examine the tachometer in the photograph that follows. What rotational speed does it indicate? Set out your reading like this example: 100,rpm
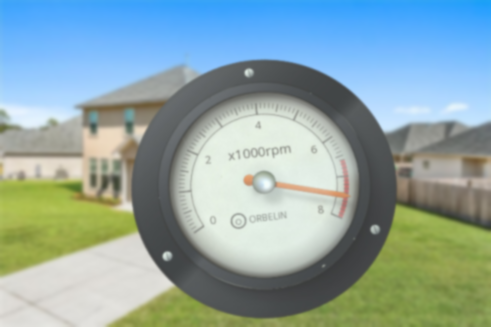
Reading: 7500,rpm
